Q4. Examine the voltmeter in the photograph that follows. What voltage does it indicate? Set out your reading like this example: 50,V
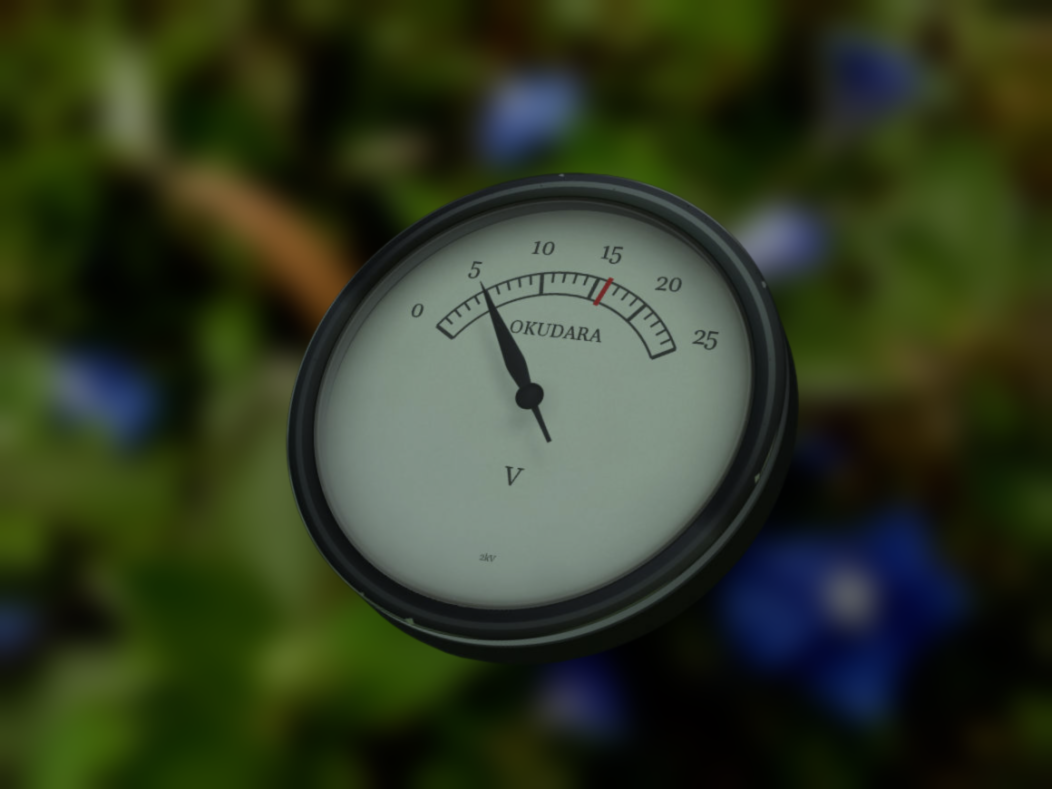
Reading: 5,V
